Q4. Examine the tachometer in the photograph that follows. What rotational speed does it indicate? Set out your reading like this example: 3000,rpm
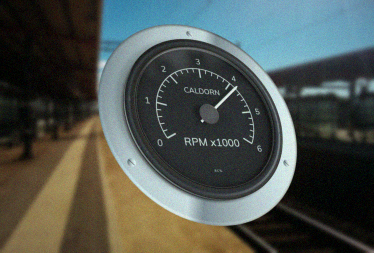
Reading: 4200,rpm
